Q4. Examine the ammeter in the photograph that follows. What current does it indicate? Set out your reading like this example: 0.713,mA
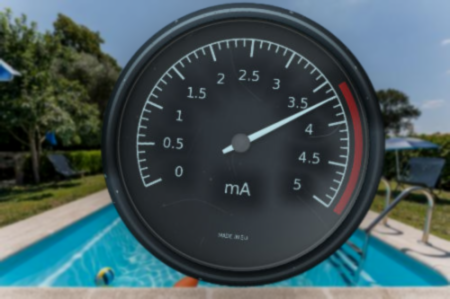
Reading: 3.7,mA
